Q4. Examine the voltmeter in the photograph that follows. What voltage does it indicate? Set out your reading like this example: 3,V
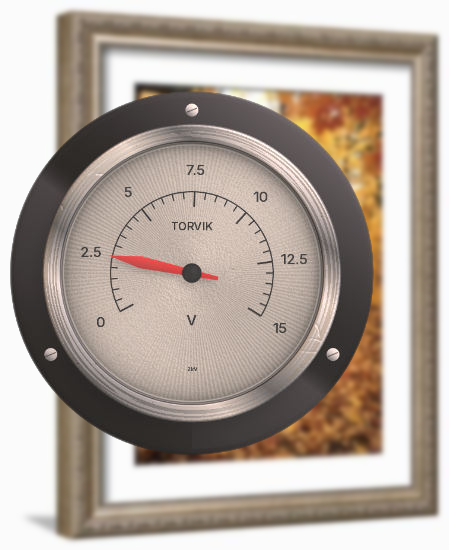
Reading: 2.5,V
